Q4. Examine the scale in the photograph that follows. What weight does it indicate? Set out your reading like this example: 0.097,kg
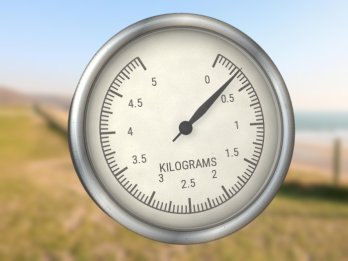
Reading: 0.3,kg
